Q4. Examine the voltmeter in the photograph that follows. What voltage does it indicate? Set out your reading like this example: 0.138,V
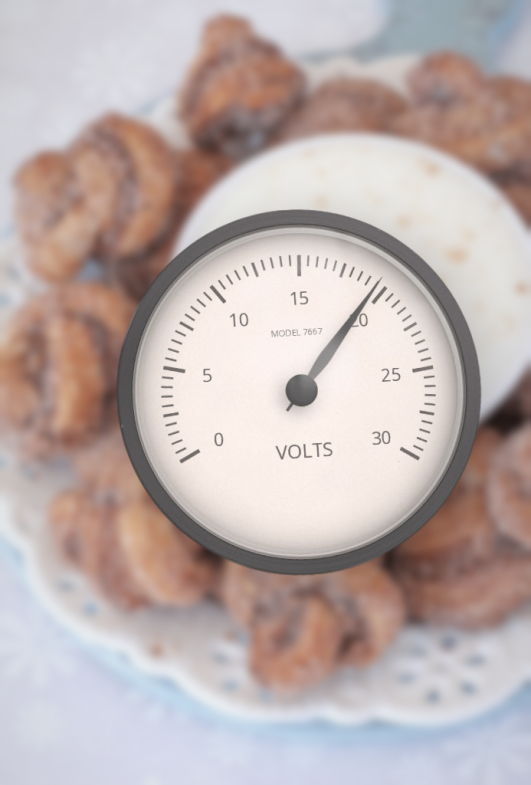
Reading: 19.5,V
